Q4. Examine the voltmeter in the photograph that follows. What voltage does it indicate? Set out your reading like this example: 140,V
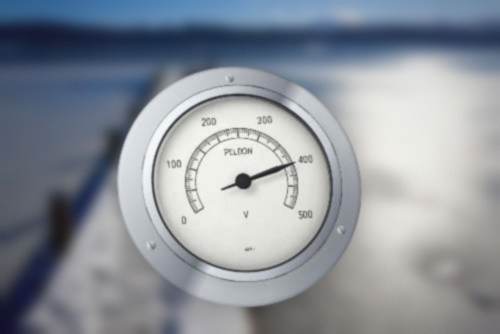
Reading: 400,V
